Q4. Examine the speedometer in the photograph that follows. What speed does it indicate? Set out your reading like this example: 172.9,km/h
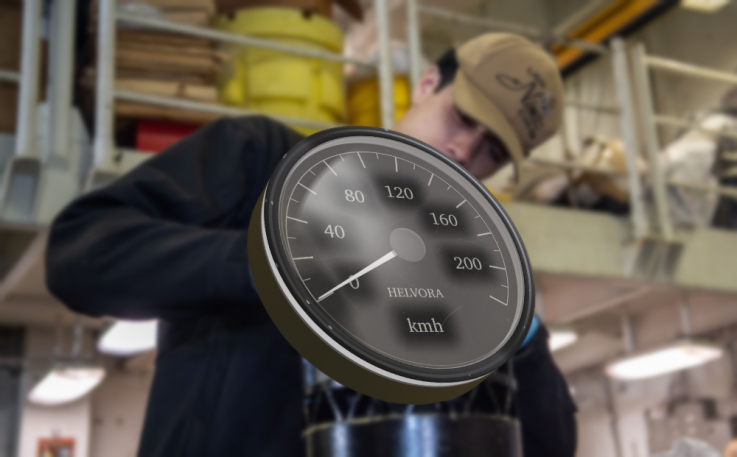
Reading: 0,km/h
